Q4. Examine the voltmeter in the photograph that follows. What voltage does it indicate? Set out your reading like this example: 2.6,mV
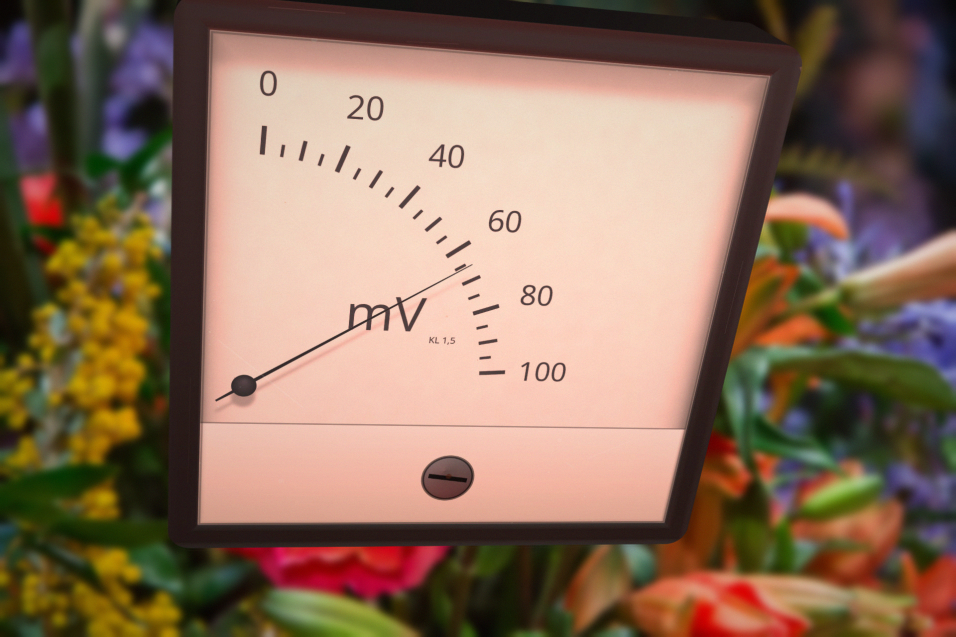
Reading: 65,mV
